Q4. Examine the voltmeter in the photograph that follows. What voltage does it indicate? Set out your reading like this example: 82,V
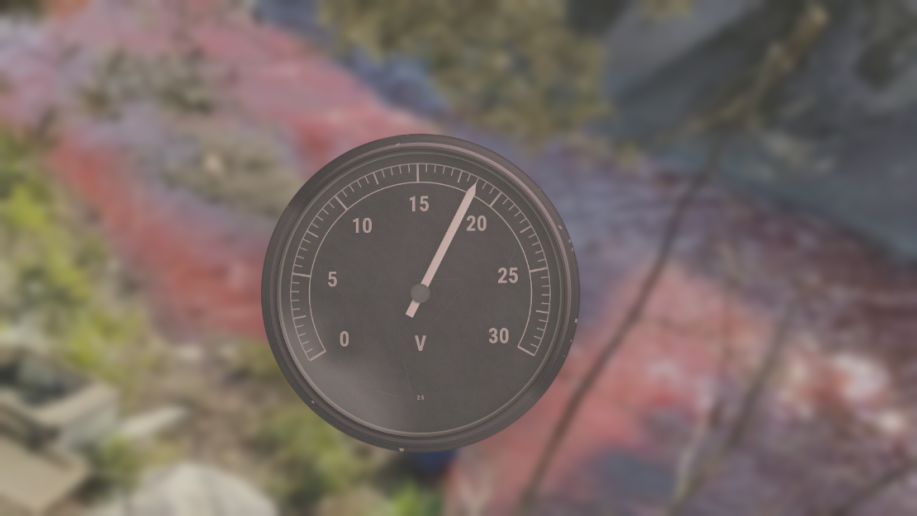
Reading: 18.5,V
